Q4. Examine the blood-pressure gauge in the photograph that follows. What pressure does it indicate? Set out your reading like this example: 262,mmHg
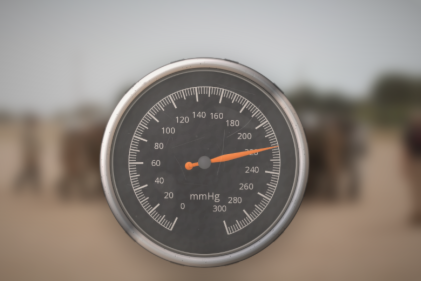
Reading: 220,mmHg
